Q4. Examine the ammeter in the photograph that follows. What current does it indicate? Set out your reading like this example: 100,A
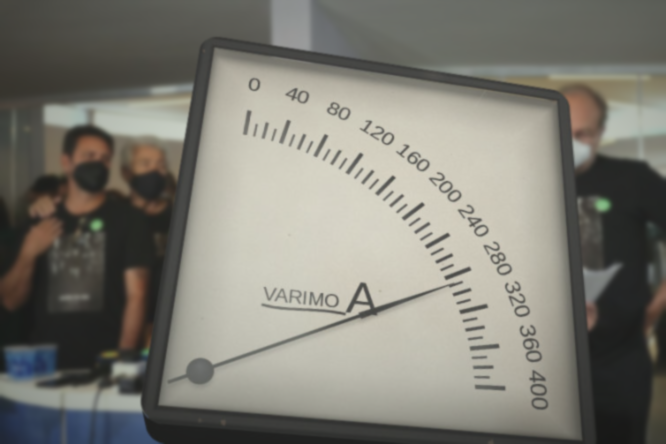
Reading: 290,A
